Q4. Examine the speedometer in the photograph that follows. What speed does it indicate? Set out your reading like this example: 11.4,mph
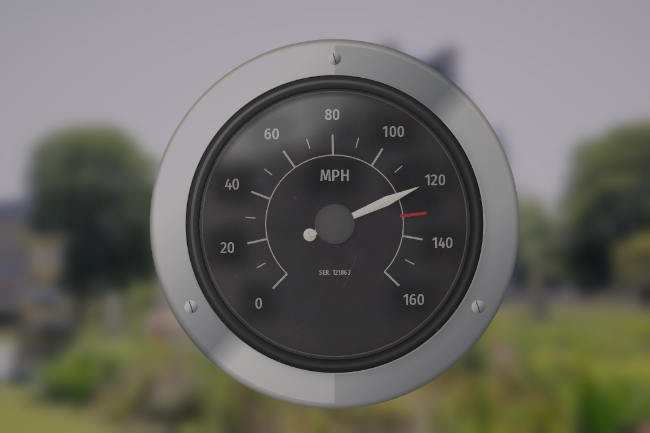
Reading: 120,mph
